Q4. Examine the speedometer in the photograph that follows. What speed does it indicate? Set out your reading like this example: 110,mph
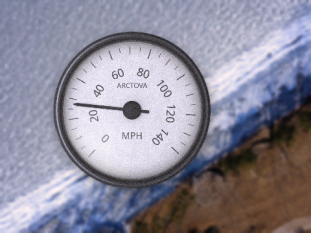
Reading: 27.5,mph
